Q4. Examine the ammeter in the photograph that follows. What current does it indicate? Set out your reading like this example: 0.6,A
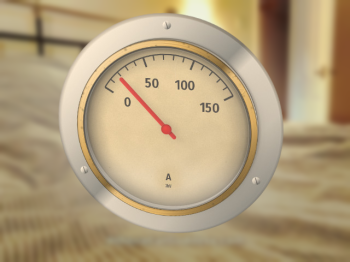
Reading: 20,A
